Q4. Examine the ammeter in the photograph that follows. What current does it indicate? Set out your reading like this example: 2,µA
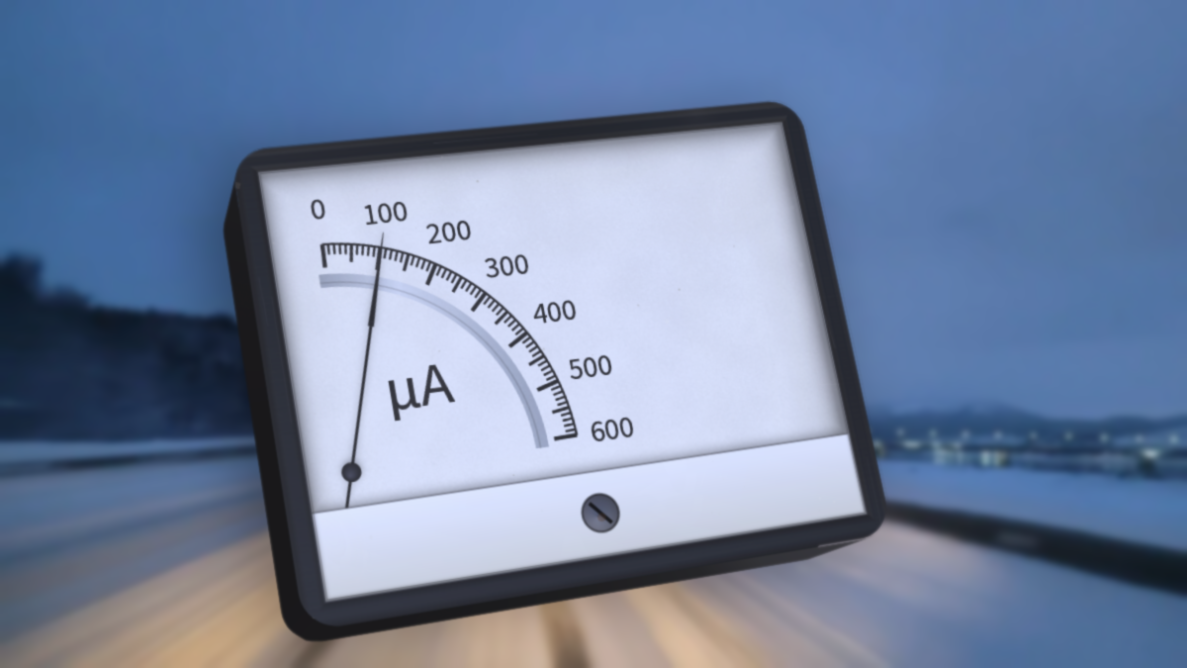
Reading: 100,µA
